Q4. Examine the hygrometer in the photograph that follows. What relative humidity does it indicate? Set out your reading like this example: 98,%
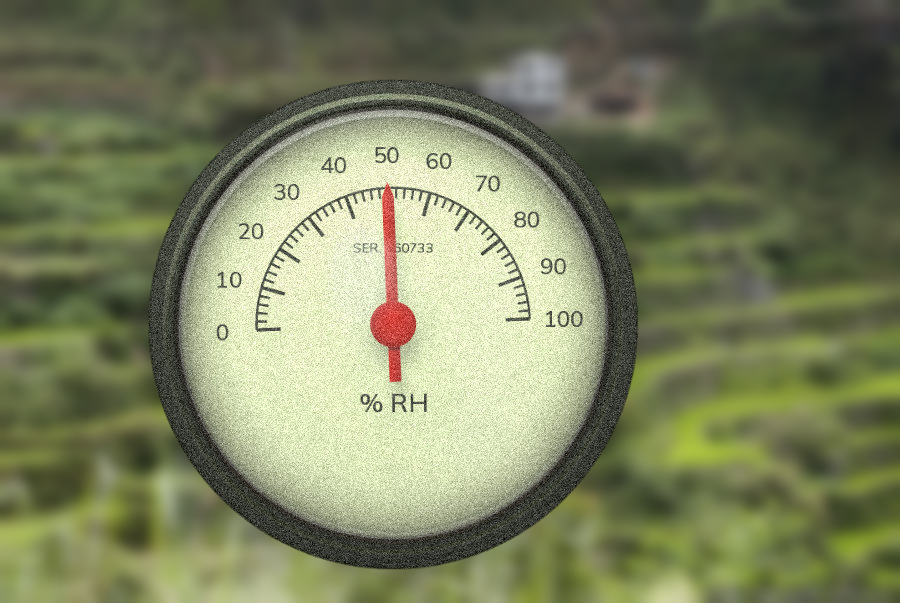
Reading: 50,%
